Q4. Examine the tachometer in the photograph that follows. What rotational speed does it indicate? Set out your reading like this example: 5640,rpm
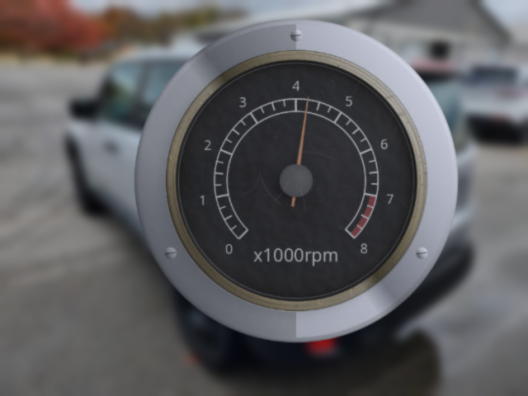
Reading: 4250,rpm
